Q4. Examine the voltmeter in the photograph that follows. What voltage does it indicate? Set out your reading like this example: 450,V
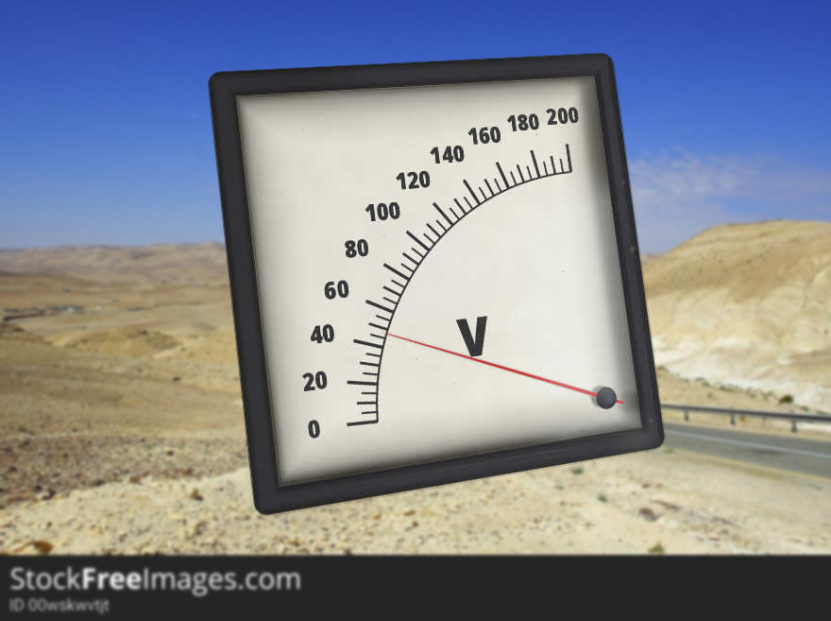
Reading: 47.5,V
